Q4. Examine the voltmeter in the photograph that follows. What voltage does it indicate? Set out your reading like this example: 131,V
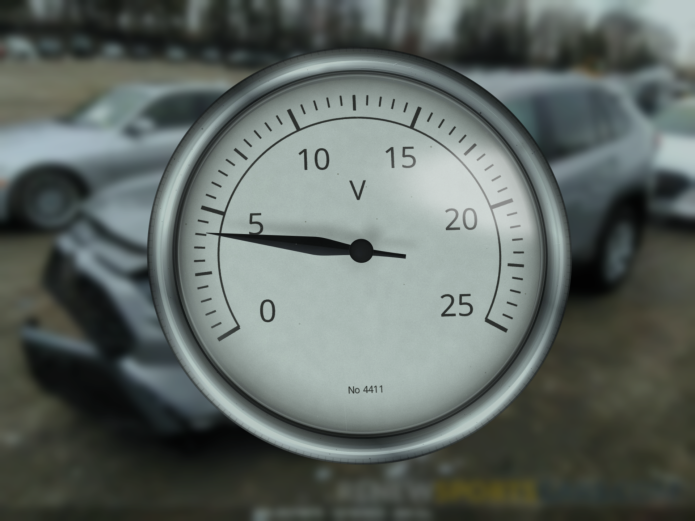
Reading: 4,V
